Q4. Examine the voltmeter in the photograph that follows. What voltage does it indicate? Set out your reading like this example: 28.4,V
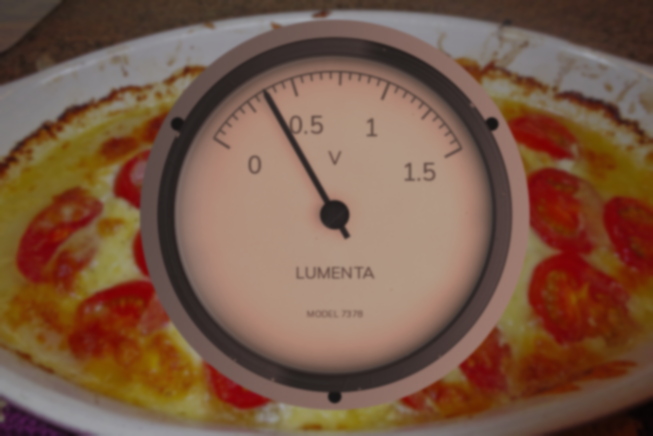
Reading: 0.35,V
